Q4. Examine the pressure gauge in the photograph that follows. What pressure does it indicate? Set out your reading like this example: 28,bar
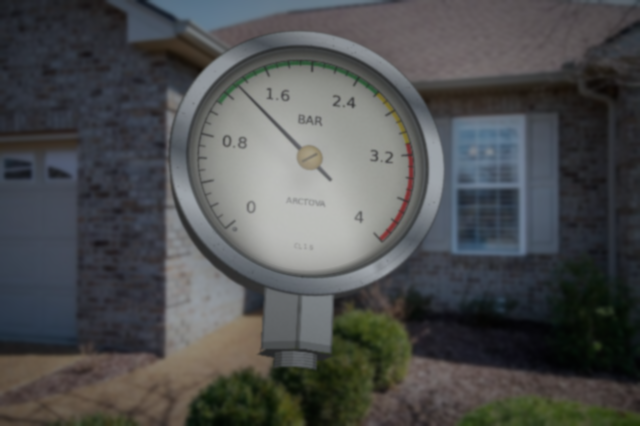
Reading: 1.3,bar
